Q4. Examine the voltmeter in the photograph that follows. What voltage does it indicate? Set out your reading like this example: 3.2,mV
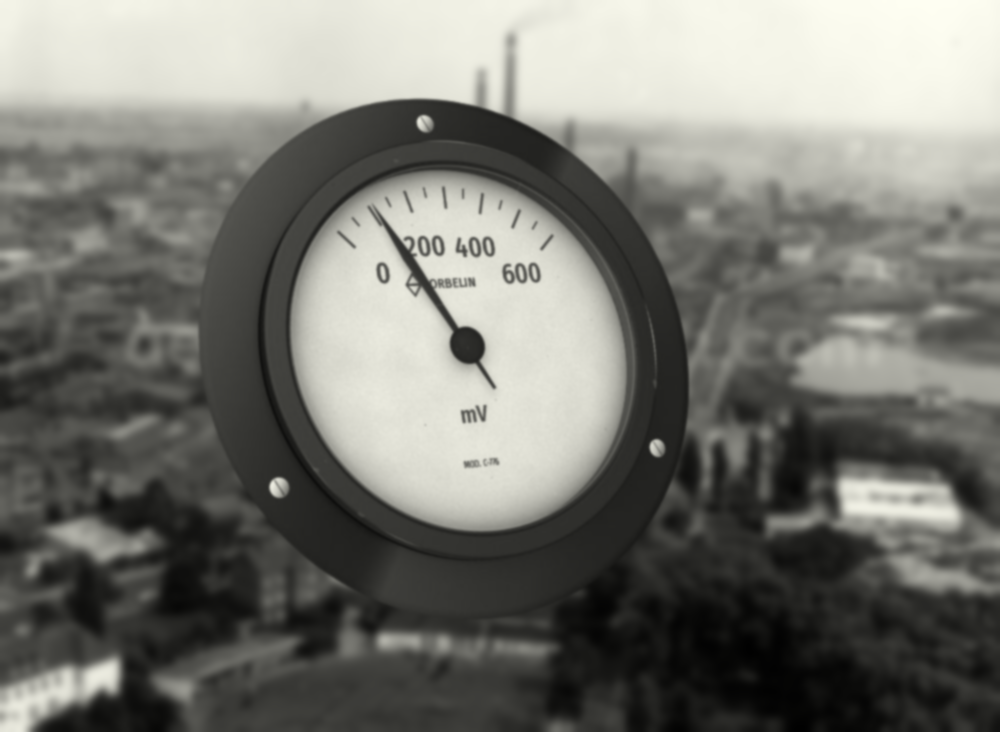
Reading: 100,mV
